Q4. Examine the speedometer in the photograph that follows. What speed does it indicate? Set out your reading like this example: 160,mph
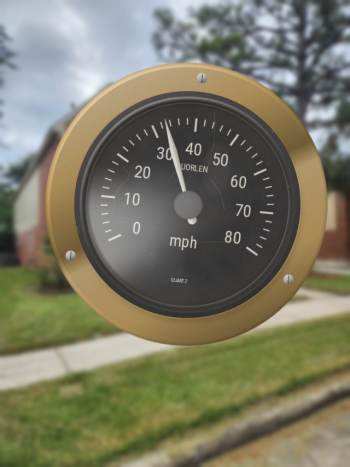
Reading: 33,mph
